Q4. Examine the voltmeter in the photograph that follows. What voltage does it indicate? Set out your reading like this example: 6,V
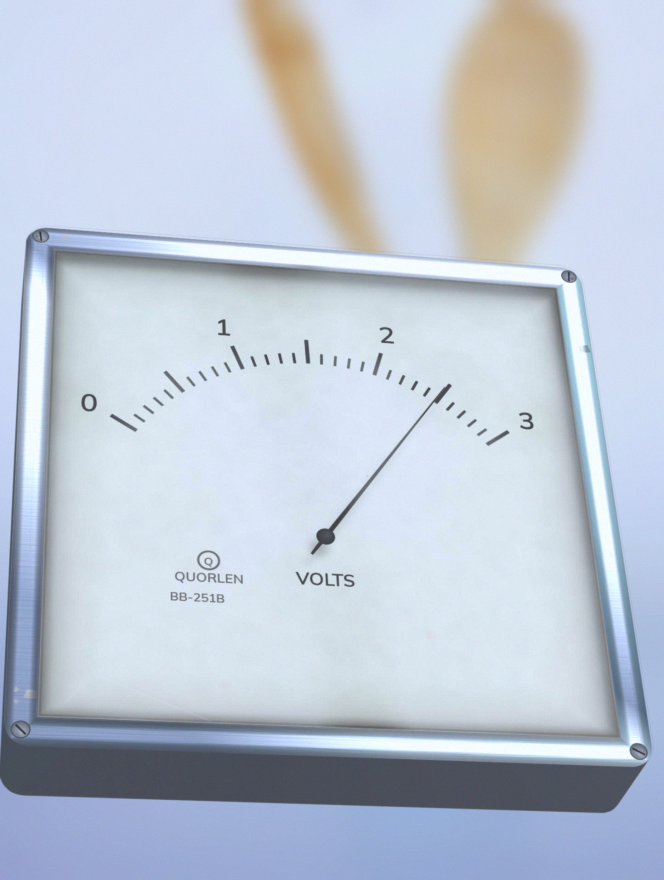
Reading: 2.5,V
